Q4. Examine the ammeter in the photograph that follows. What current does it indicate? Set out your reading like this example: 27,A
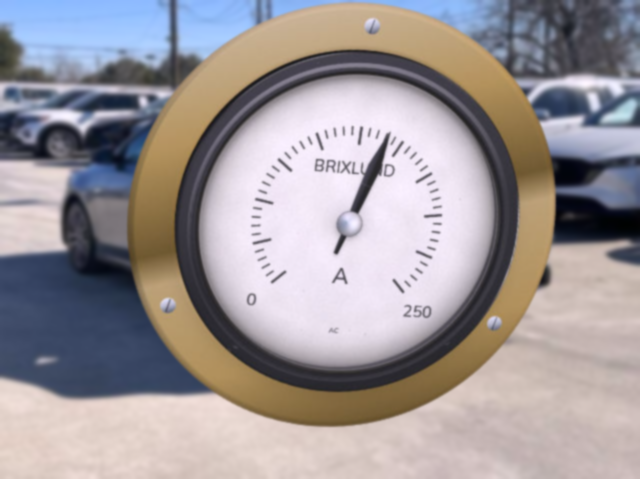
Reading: 140,A
